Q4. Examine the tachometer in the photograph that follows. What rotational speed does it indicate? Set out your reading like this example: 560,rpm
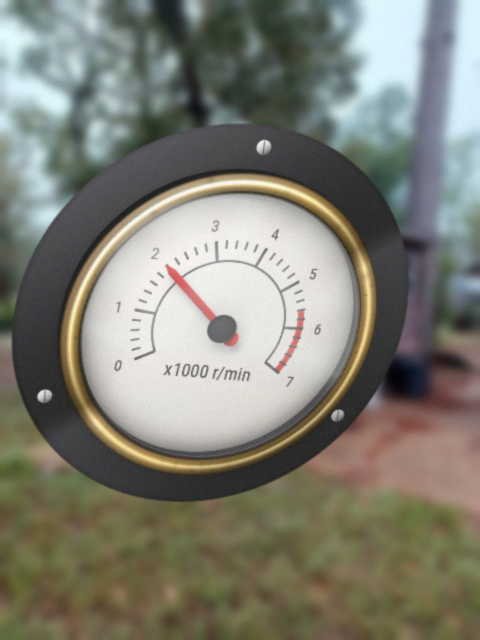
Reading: 2000,rpm
